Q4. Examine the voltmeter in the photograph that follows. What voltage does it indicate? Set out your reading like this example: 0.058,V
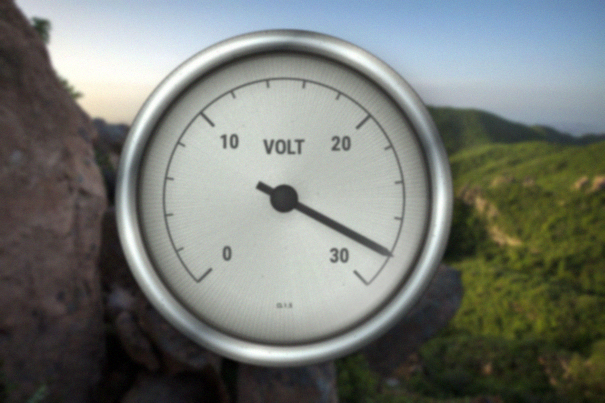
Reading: 28,V
